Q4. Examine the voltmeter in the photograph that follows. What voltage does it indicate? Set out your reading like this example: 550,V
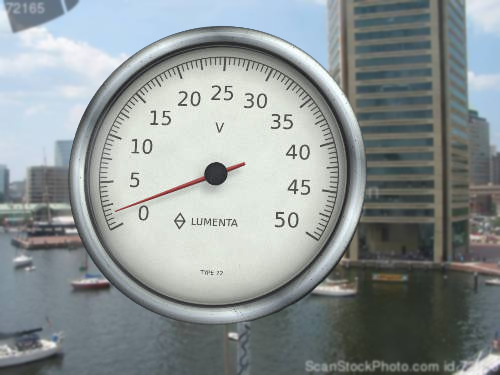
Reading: 1.5,V
